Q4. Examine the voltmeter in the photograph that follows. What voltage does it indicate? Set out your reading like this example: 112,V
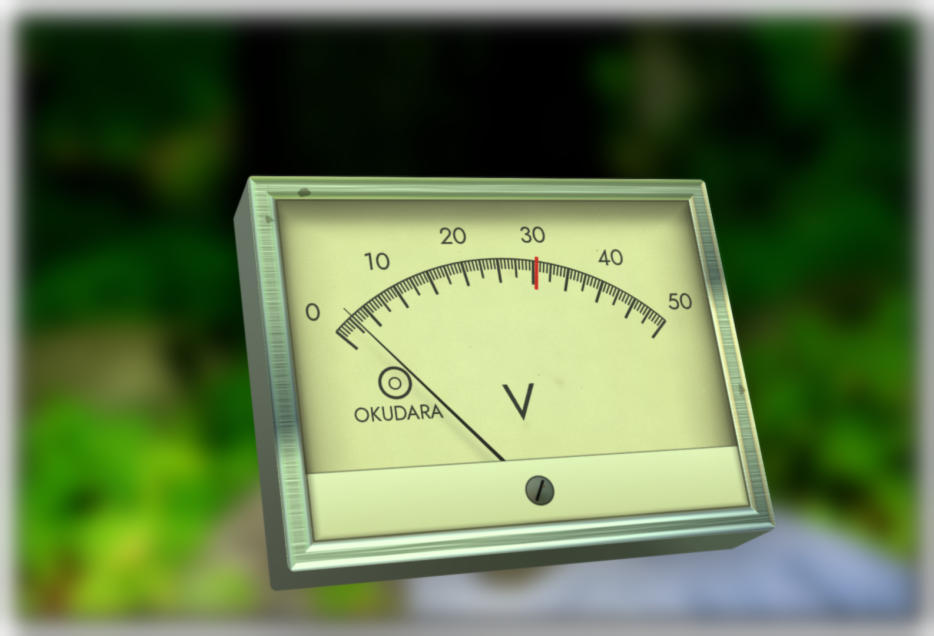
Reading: 2.5,V
